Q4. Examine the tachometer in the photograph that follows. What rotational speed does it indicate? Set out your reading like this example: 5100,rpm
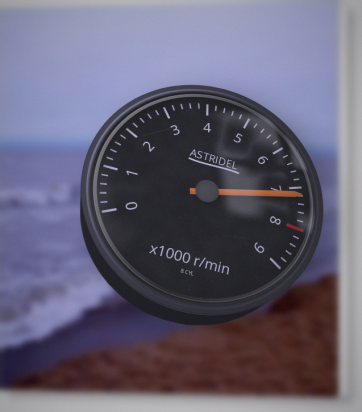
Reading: 7200,rpm
